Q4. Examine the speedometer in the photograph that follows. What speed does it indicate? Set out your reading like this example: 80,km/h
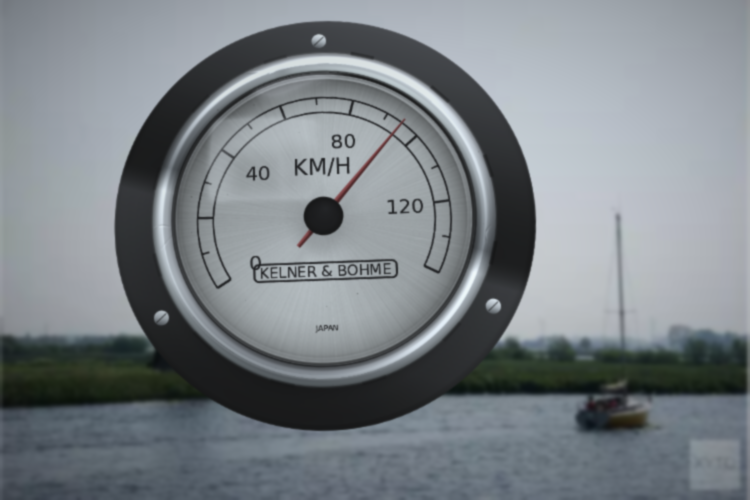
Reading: 95,km/h
